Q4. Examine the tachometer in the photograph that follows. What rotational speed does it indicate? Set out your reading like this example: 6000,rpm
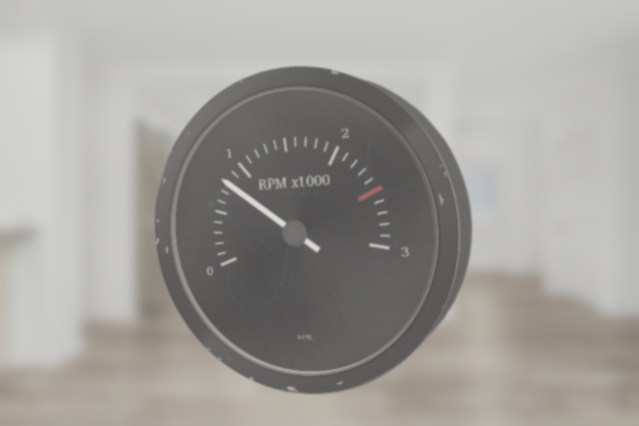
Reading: 800,rpm
